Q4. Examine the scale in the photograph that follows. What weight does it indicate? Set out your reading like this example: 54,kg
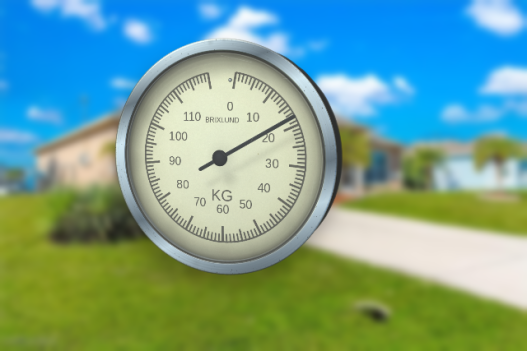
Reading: 18,kg
